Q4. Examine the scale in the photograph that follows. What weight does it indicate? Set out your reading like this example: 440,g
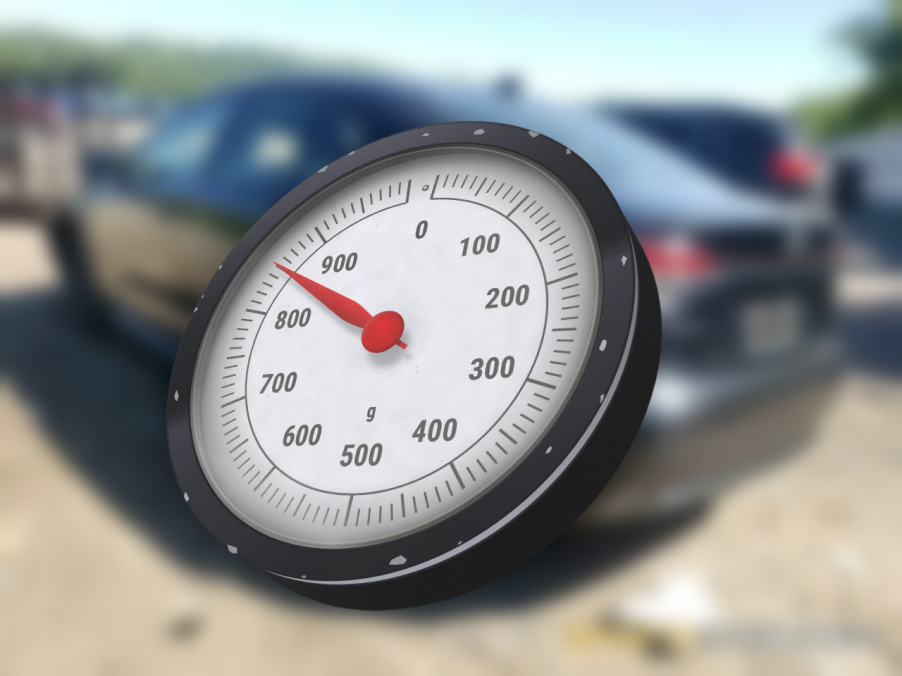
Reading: 850,g
